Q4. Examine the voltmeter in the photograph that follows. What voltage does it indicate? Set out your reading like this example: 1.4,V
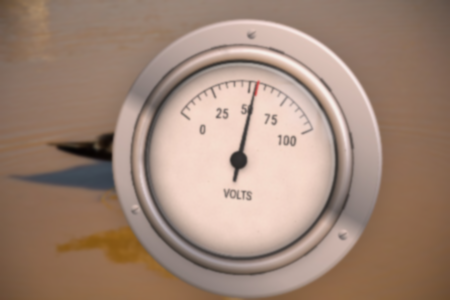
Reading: 55,V
